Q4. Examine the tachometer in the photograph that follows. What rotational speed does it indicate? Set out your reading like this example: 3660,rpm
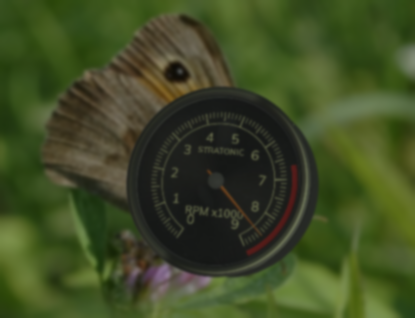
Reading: 8500,rpm
